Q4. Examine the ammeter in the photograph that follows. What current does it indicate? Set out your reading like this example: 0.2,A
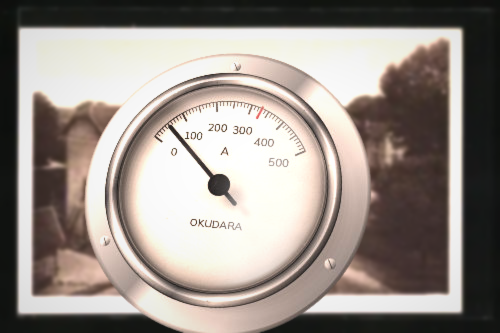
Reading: 50,A
